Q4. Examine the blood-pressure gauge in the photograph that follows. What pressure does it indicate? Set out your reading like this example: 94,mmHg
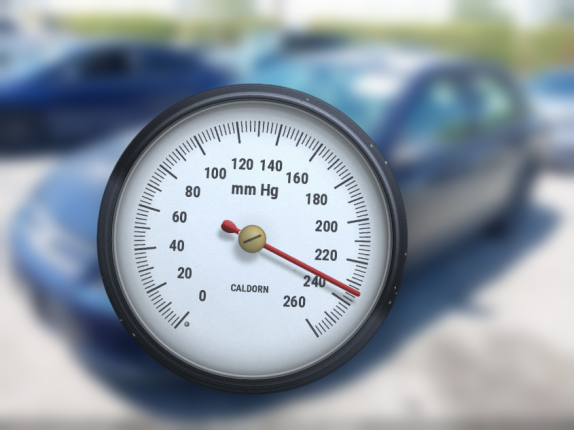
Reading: 234,mmHg
